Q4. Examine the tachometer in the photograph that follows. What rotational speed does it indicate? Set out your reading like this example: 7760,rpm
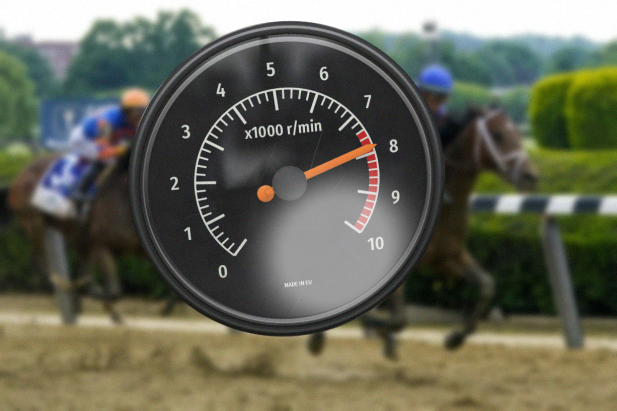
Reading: 7800,rpm
